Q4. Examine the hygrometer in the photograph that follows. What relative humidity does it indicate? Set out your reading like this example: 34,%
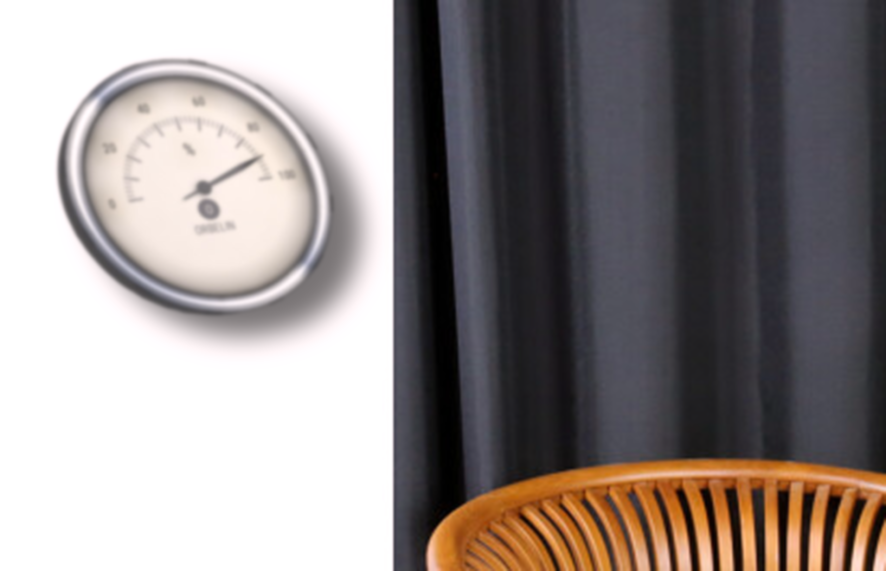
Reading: 90,%
